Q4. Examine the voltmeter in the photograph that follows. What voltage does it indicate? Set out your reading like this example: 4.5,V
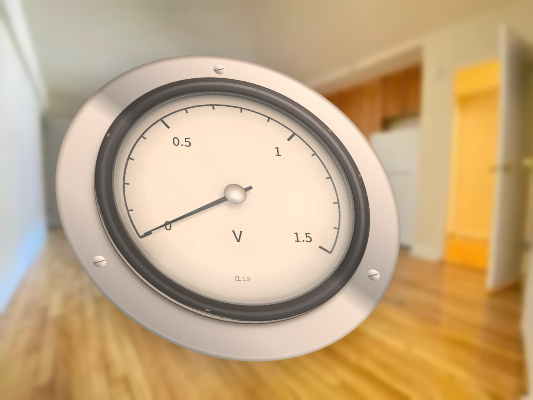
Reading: 0,V
